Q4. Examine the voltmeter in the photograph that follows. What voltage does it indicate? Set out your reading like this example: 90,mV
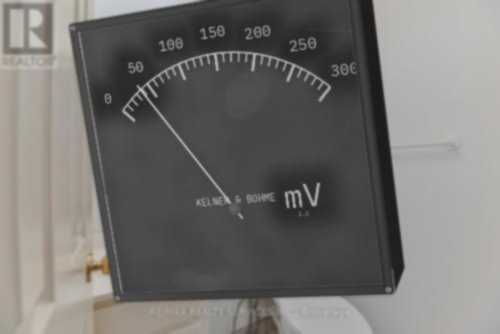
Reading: 40,mV
